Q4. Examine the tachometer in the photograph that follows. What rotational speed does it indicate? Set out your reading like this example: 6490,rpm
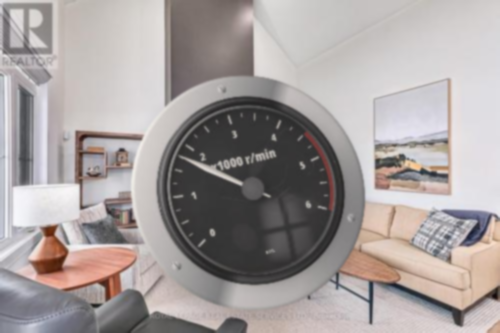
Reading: 1750,rpm
